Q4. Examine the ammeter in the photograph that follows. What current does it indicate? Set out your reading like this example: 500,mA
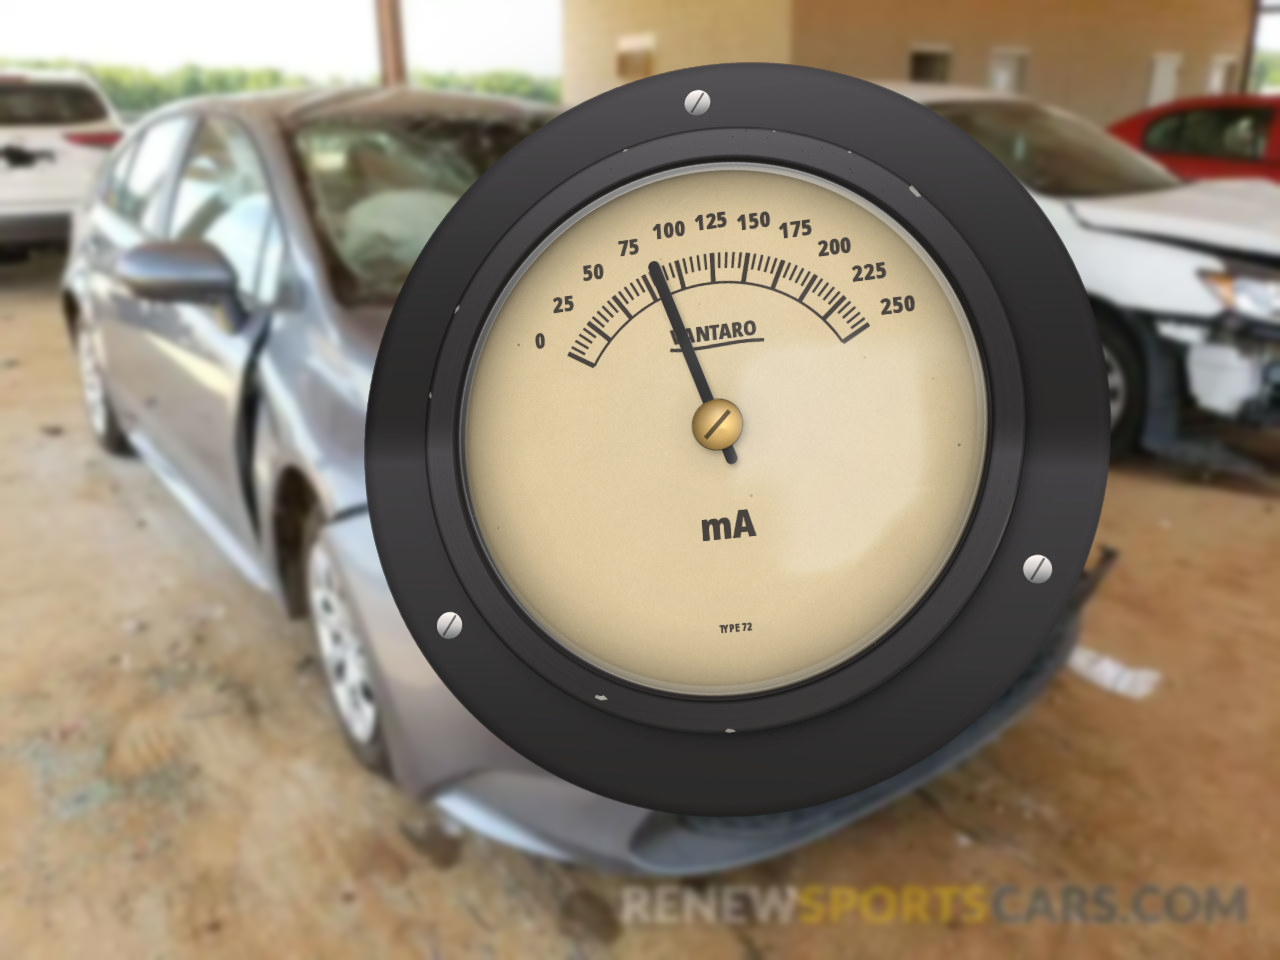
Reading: 85,mA
